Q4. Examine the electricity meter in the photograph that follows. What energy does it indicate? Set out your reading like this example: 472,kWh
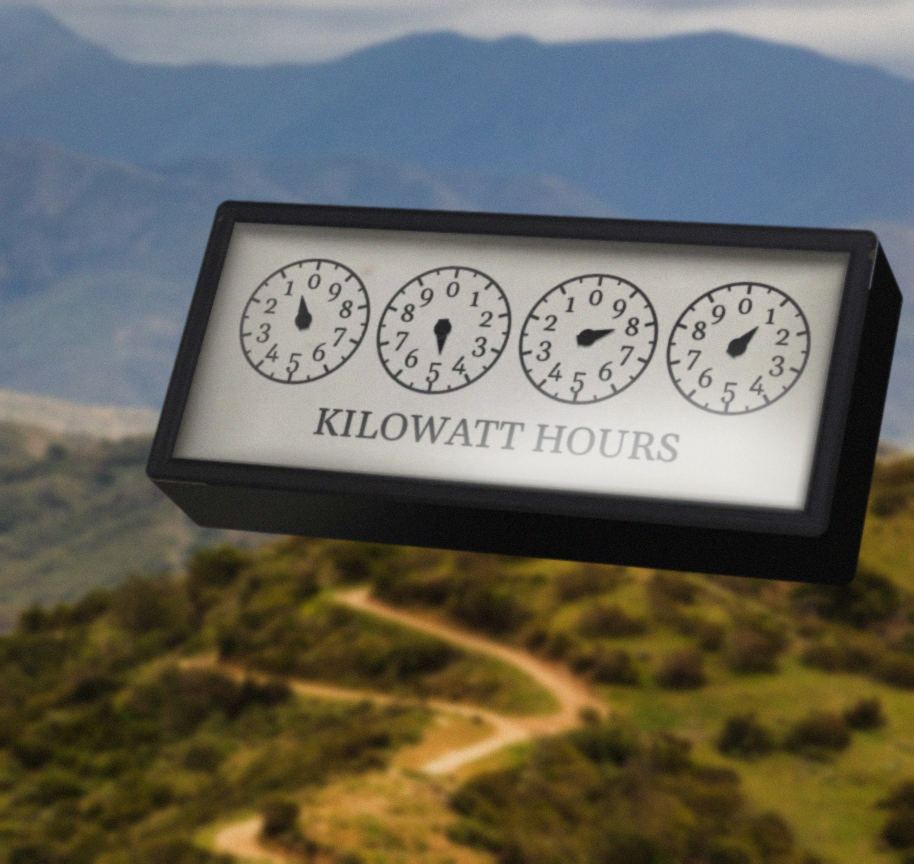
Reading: 481,kWh
